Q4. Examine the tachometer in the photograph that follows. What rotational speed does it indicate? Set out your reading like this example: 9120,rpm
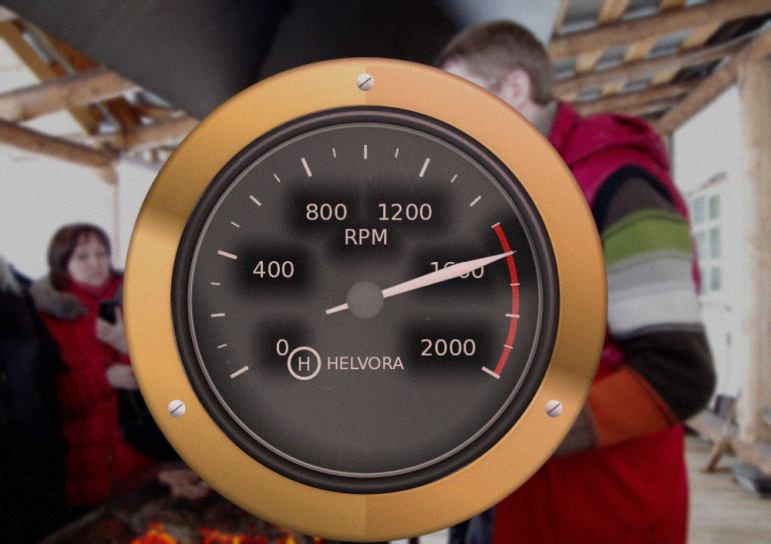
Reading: 1600,rpm
